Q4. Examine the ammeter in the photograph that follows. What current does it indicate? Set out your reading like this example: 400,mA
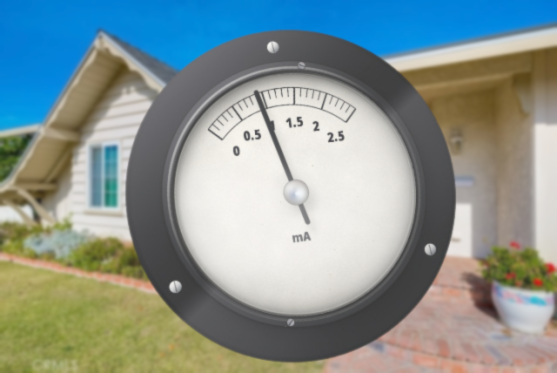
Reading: 0.9,mA
